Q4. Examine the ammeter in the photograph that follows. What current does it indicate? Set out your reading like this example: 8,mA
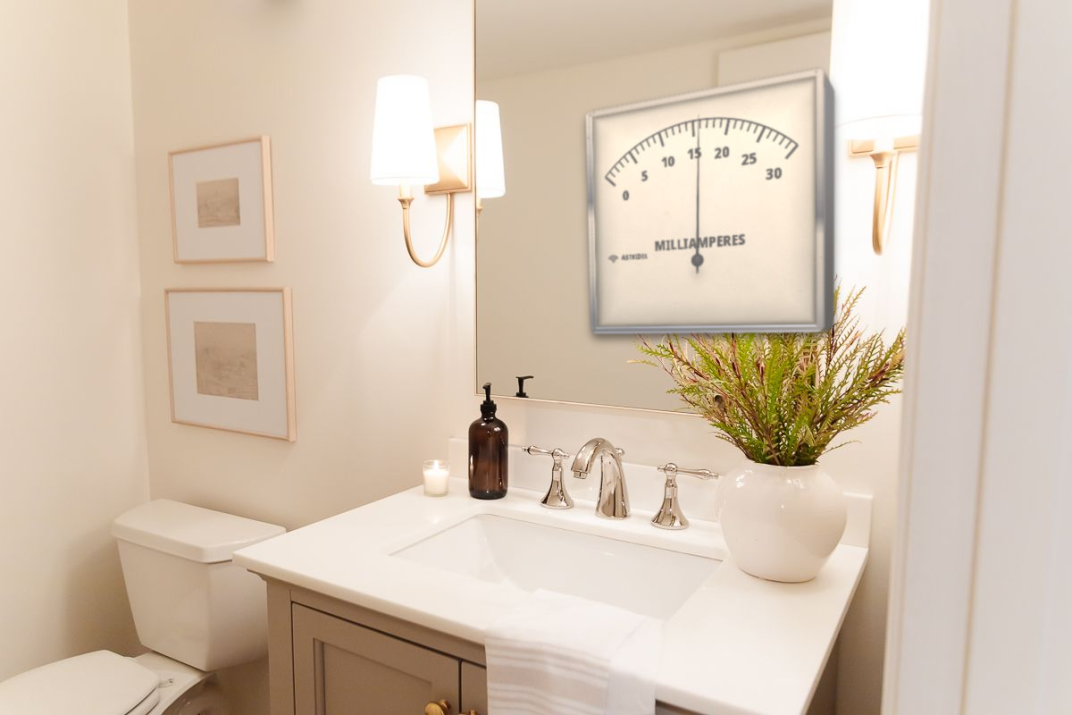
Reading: 16,mA
